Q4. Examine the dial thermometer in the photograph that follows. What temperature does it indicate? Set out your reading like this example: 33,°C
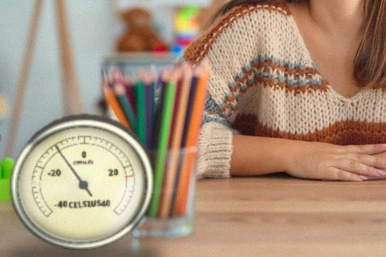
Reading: -10,°C
